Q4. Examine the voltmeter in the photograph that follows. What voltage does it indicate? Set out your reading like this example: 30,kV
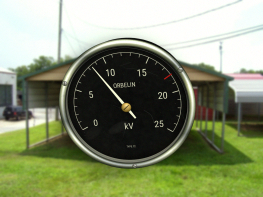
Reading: 8.5,kV
